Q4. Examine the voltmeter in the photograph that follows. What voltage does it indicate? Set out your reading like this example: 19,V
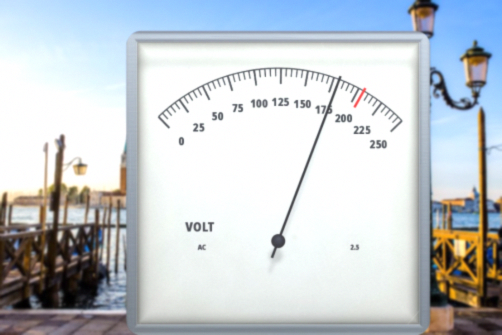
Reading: 180,V
